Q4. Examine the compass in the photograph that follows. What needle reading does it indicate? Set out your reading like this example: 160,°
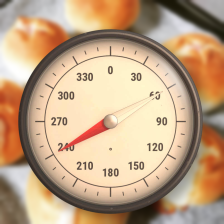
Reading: 240,°
